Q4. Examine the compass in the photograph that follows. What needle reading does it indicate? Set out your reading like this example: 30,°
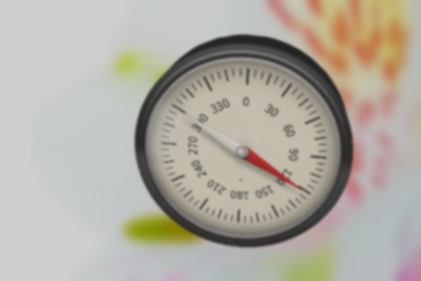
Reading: 120,°
